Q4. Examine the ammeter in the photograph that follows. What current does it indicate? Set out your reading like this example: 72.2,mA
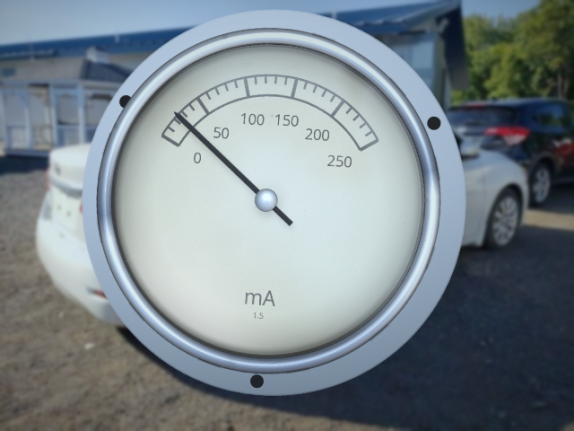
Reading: 25,mA
